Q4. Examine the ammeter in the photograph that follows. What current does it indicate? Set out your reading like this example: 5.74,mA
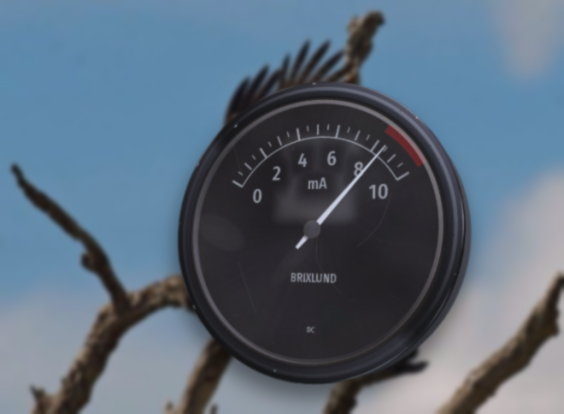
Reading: 8.5,mA
